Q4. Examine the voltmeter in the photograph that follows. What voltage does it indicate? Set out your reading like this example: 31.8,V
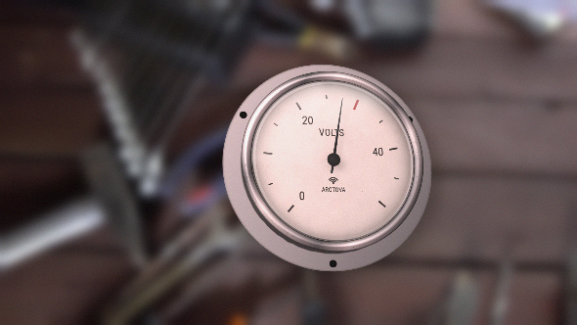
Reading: 27.5,V
